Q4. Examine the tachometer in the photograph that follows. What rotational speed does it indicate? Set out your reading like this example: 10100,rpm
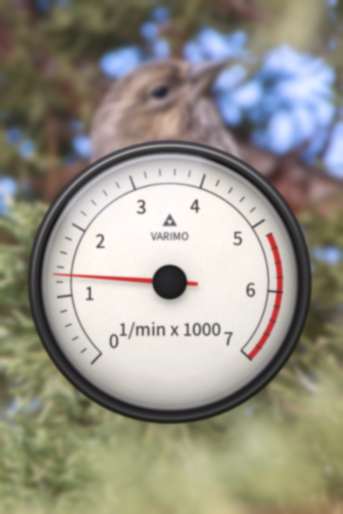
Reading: 1300,rpm
